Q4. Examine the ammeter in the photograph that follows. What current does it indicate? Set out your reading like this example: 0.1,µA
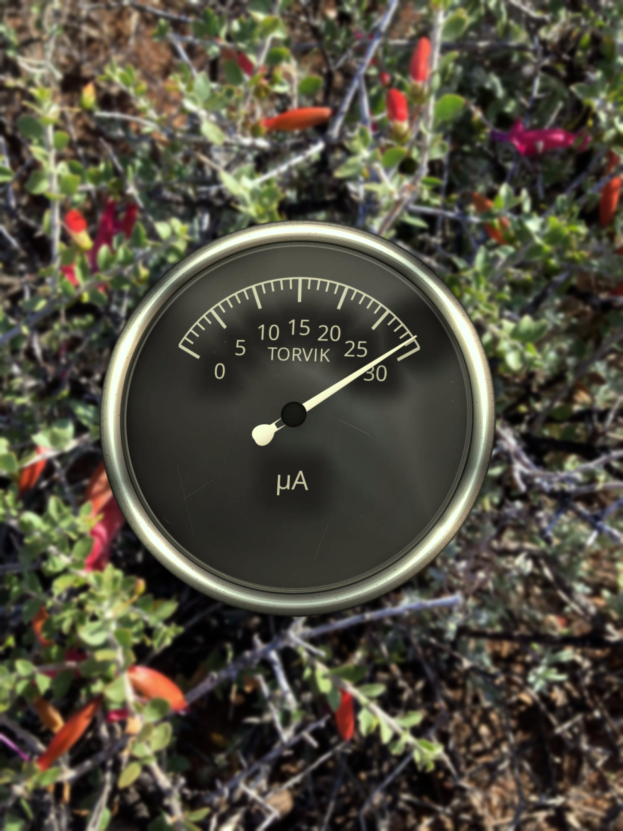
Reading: 29,µA
